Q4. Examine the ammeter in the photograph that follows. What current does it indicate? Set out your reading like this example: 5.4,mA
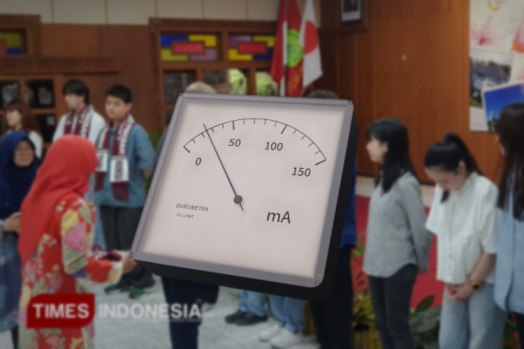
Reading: 25,mA
